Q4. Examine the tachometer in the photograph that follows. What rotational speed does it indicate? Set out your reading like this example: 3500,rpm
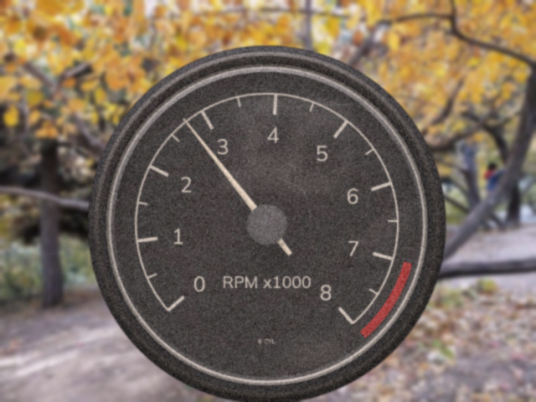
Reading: 2750,rpm
